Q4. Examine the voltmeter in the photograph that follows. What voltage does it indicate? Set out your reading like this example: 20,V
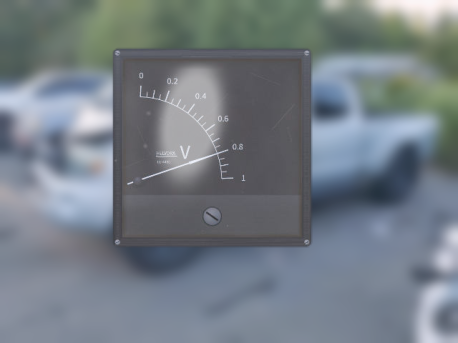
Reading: 0.8,V
